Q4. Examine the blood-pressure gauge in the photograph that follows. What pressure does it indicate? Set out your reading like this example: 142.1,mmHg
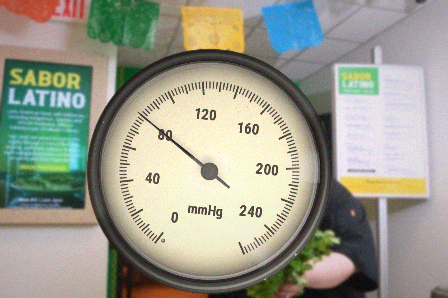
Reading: 80,mmHg
